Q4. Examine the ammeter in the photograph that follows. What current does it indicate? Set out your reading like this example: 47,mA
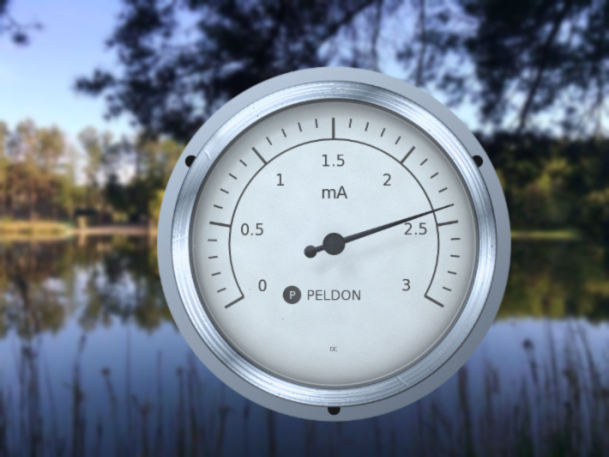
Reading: 2.4,mA
